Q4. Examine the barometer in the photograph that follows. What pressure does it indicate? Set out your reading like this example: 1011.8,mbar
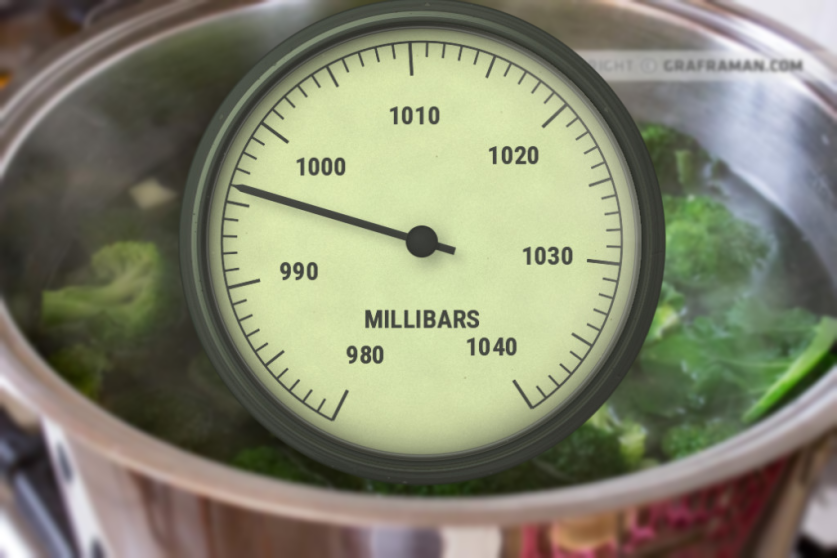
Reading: 996,mbar
